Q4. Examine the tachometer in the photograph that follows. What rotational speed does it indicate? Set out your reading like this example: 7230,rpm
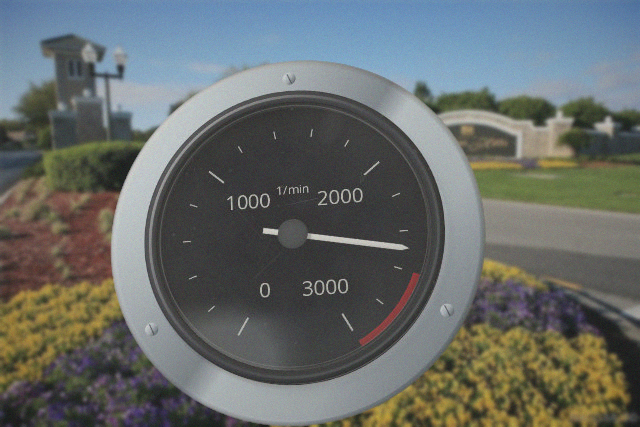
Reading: 2500,rpm
